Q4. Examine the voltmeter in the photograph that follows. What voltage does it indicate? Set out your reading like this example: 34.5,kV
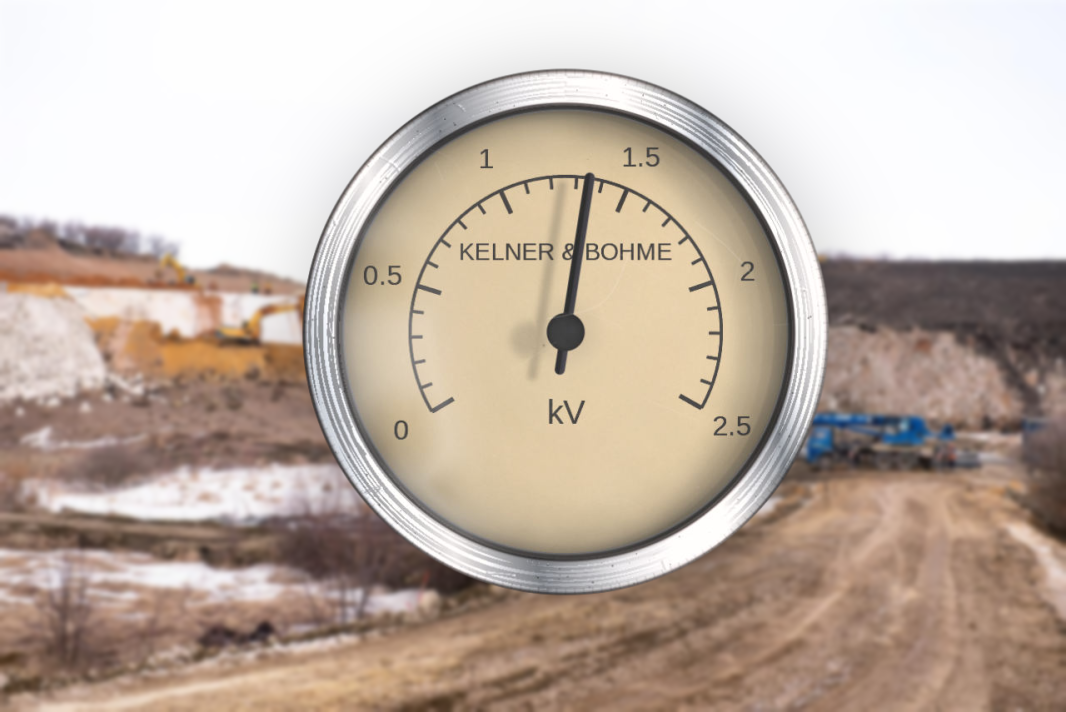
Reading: 1.35,kV
